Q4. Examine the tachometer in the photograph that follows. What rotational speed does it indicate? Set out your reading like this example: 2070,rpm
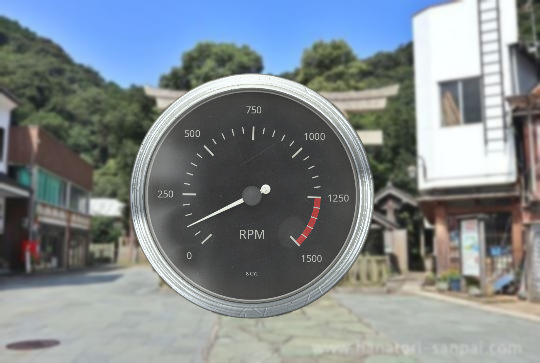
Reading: 100,rpm
